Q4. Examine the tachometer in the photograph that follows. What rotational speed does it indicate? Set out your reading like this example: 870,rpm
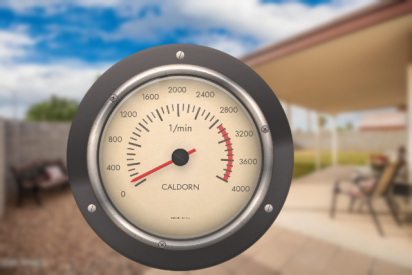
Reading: 100,rpm
